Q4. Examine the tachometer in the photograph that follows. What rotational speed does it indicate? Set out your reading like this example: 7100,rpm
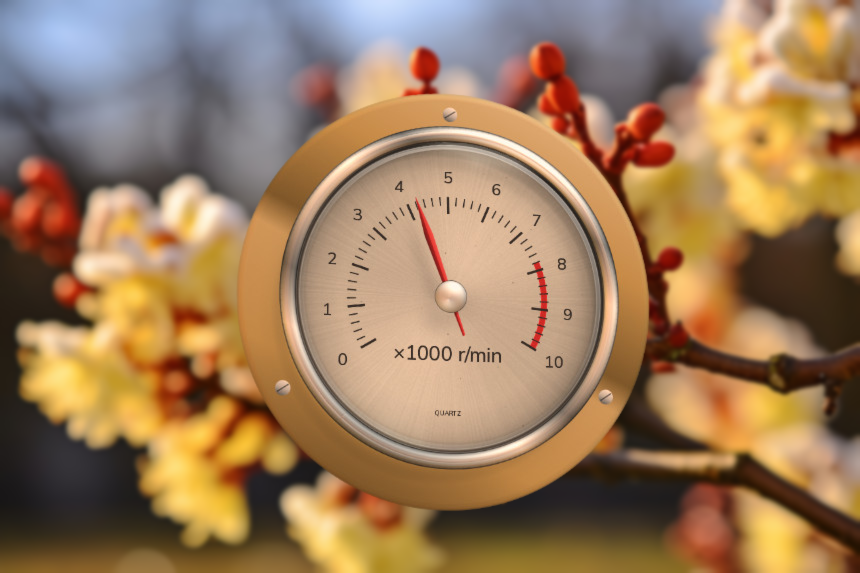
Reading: 4200,rpm
